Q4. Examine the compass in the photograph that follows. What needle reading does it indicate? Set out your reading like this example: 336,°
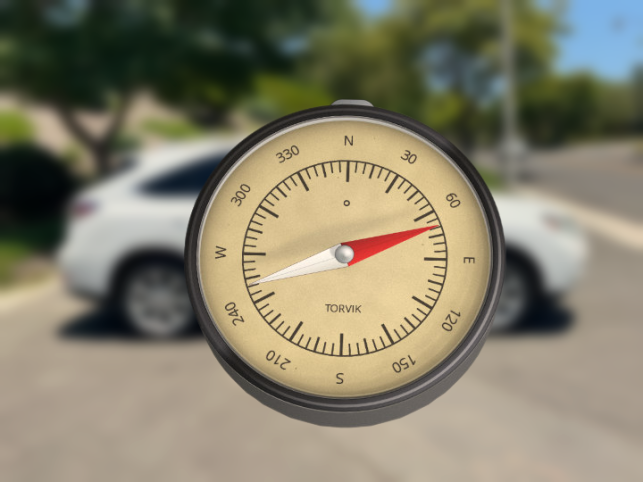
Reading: 70,°
